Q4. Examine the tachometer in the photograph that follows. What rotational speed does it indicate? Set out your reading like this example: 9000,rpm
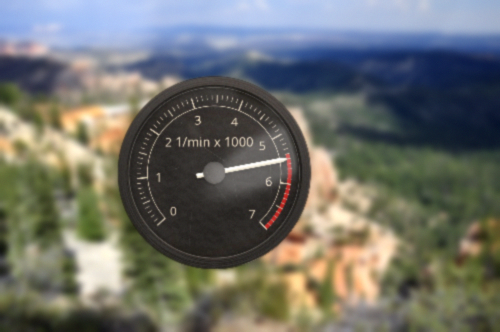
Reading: 5500,rpm
